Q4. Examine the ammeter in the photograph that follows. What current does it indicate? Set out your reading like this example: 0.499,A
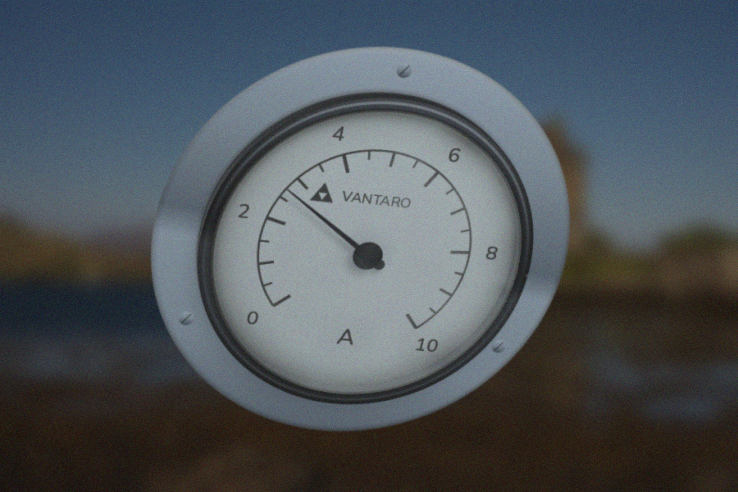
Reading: 2.75,A
